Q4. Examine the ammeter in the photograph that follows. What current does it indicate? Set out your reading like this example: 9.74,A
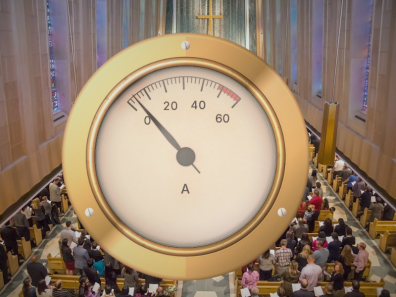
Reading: 4,A
